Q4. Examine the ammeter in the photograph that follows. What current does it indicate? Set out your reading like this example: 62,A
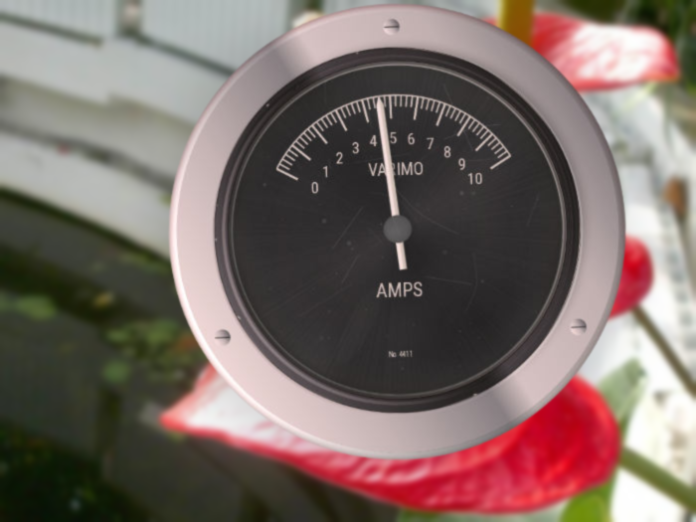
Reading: 4.6,A
